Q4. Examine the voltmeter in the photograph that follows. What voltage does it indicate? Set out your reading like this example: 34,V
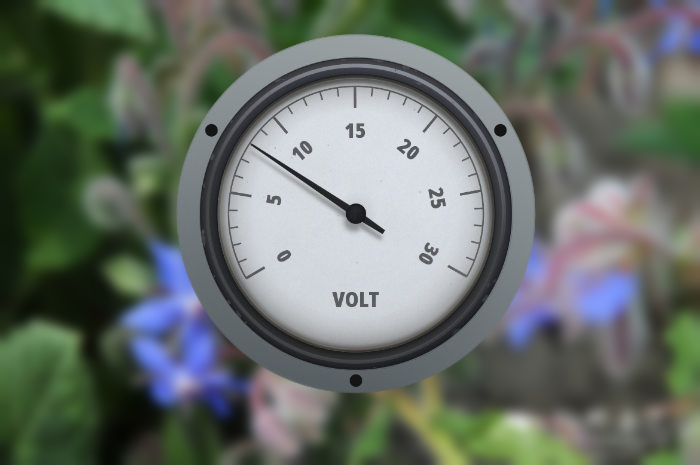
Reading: 8,V
